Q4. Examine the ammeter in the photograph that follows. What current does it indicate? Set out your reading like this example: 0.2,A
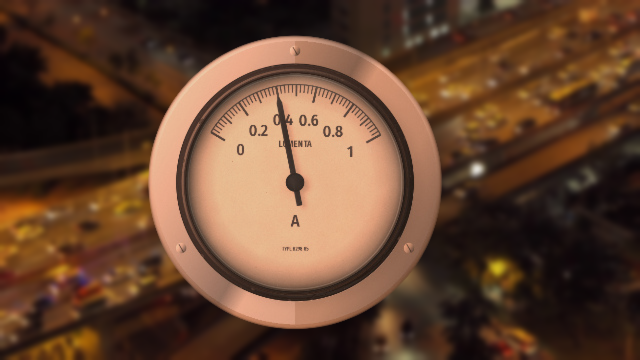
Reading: 0.4,A
